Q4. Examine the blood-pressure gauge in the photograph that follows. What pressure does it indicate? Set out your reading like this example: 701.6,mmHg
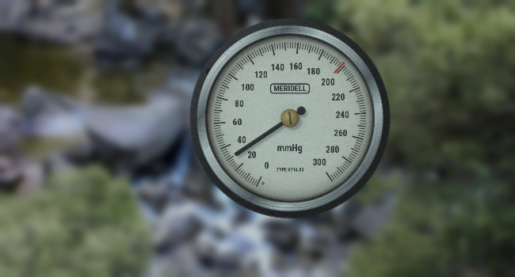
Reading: 30,mmHg
